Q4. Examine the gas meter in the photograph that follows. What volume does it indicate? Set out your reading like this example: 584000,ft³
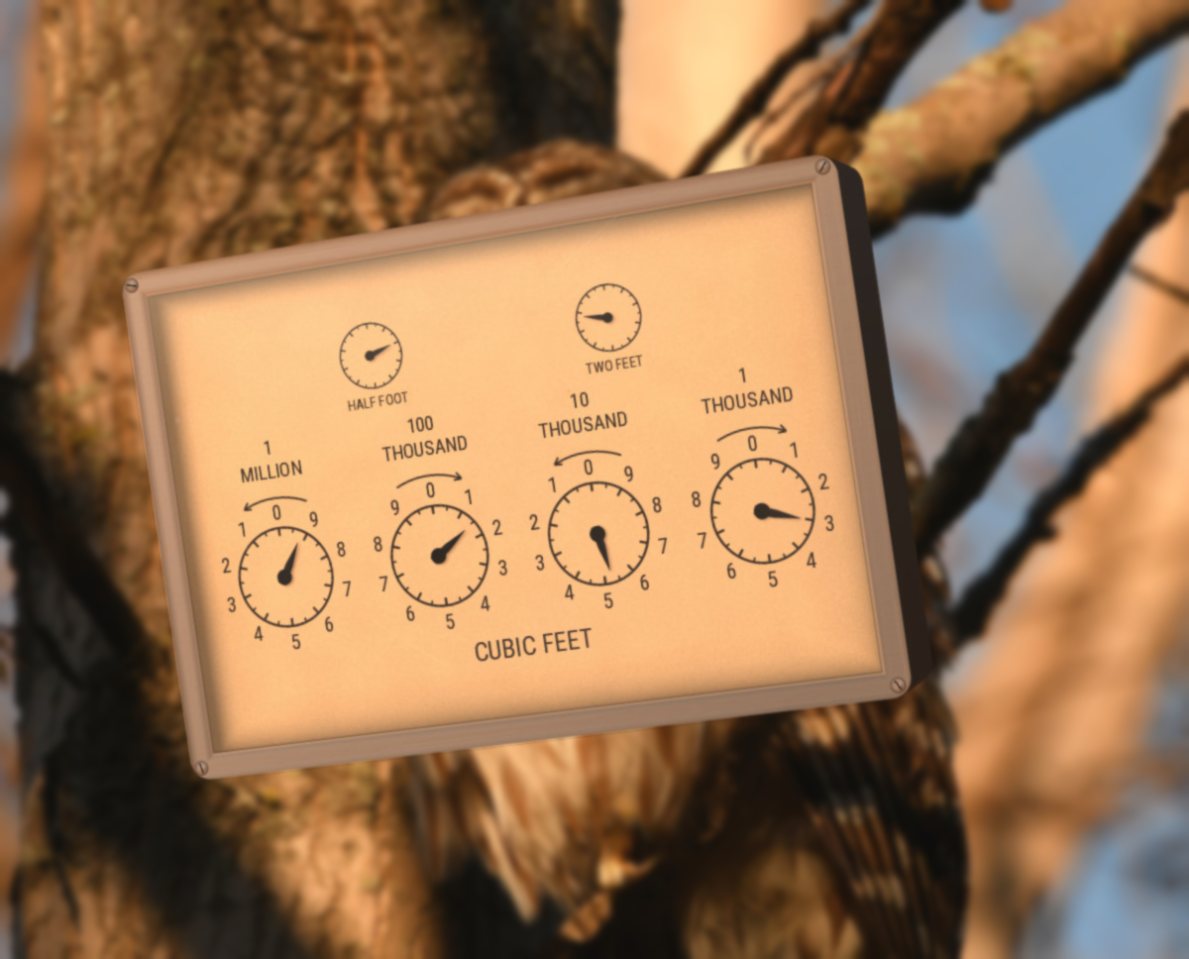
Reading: 915300,ft³
